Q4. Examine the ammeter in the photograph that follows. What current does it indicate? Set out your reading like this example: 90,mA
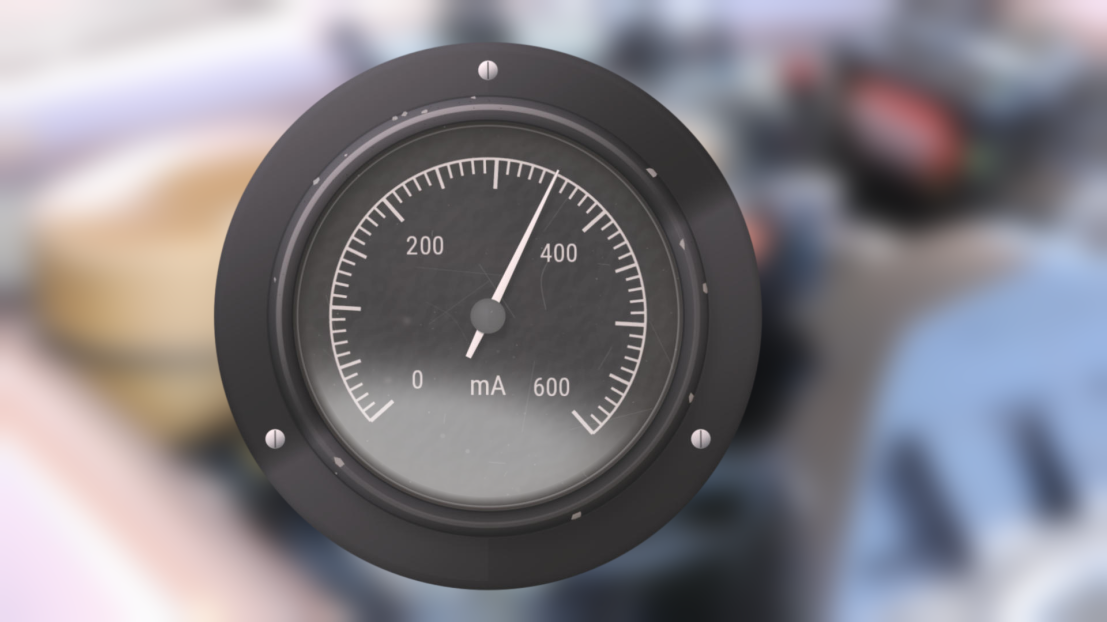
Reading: 350,mA
